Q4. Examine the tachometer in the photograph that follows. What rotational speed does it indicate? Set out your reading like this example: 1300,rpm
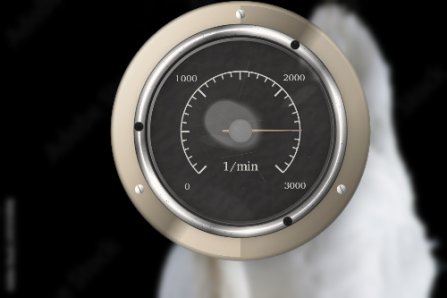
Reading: 2500,rpm
